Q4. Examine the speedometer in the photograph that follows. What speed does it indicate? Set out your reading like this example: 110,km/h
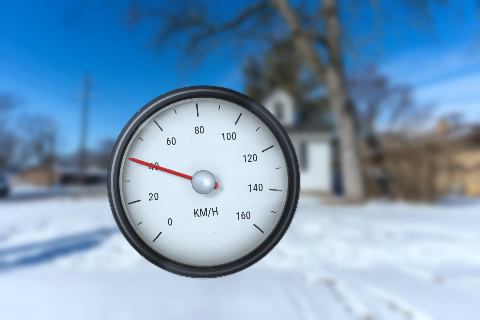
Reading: 40,km/h
